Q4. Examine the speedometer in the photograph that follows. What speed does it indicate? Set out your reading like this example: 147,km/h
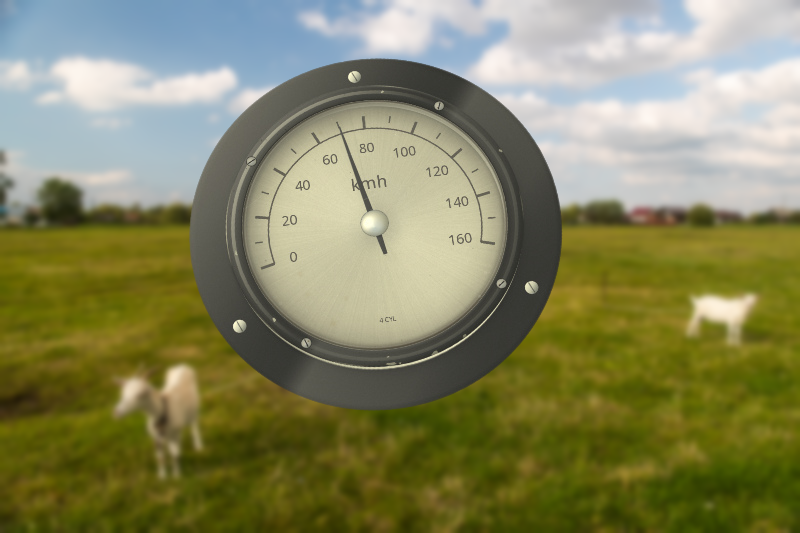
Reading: 70,km/h
